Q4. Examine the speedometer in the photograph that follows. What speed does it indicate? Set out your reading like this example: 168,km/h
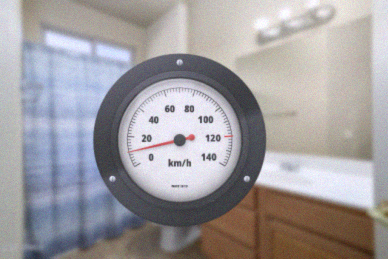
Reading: 10,km/h
